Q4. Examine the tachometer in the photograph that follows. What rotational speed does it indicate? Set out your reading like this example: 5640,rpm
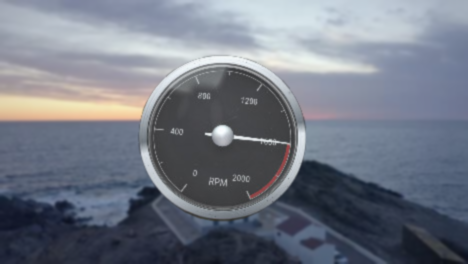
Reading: 1600,rpm
